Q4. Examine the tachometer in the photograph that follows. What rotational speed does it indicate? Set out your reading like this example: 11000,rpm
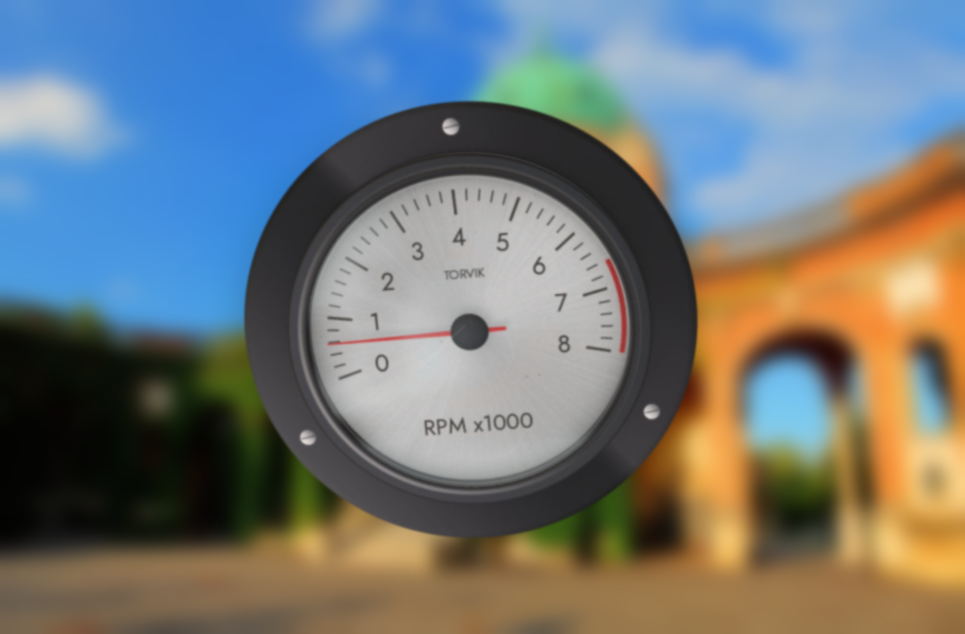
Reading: 600,rpm
